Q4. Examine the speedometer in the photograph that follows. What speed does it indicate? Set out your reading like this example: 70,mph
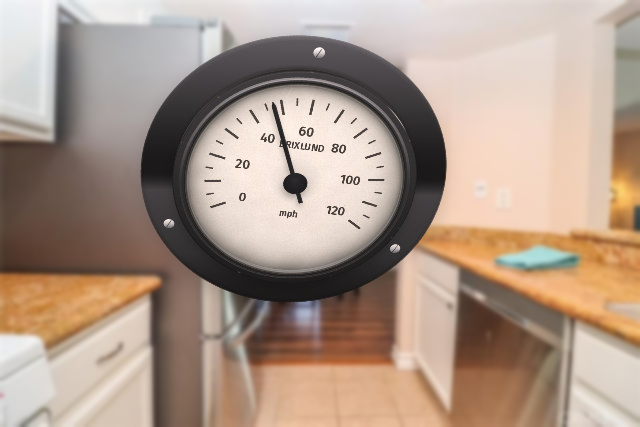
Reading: 47.5,mph
